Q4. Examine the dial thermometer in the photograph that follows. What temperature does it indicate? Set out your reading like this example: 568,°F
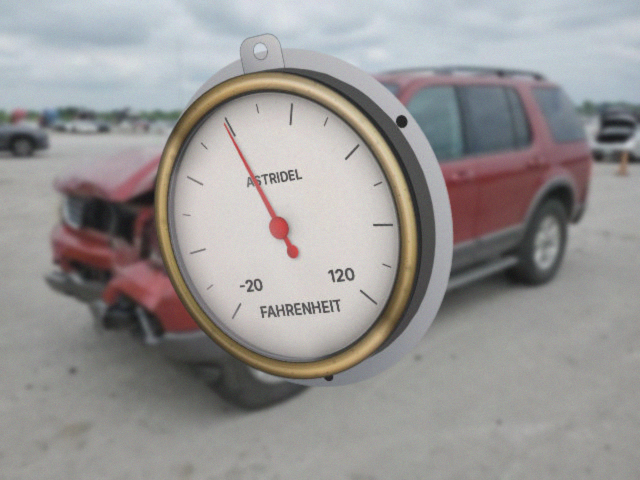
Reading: 40,°F
